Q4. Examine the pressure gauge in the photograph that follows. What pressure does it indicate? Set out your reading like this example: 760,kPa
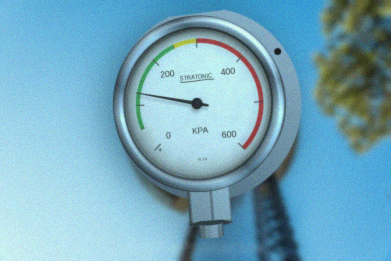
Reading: 125,kPa
